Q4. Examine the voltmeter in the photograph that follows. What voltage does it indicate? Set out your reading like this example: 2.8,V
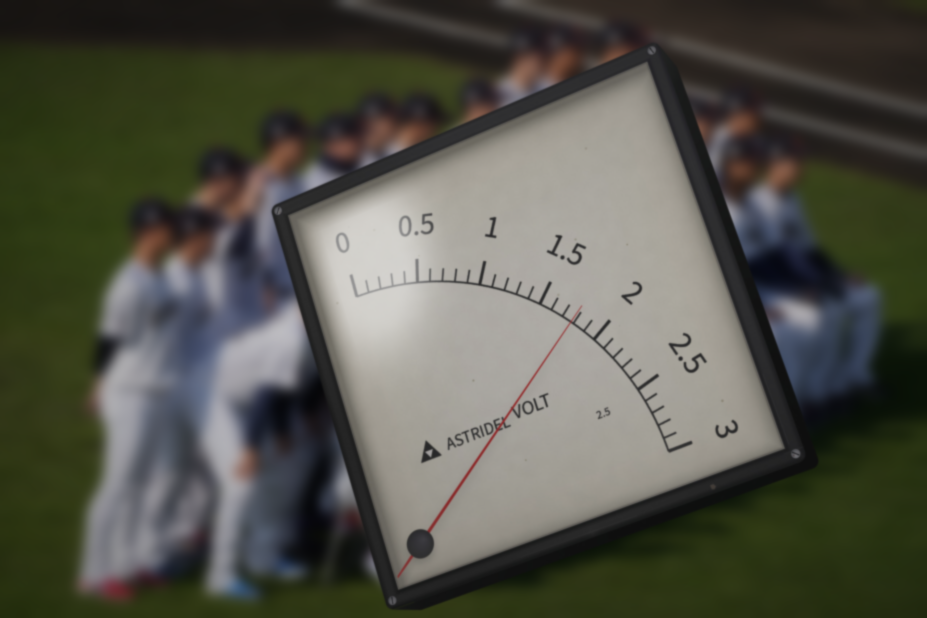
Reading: 1.8,V
